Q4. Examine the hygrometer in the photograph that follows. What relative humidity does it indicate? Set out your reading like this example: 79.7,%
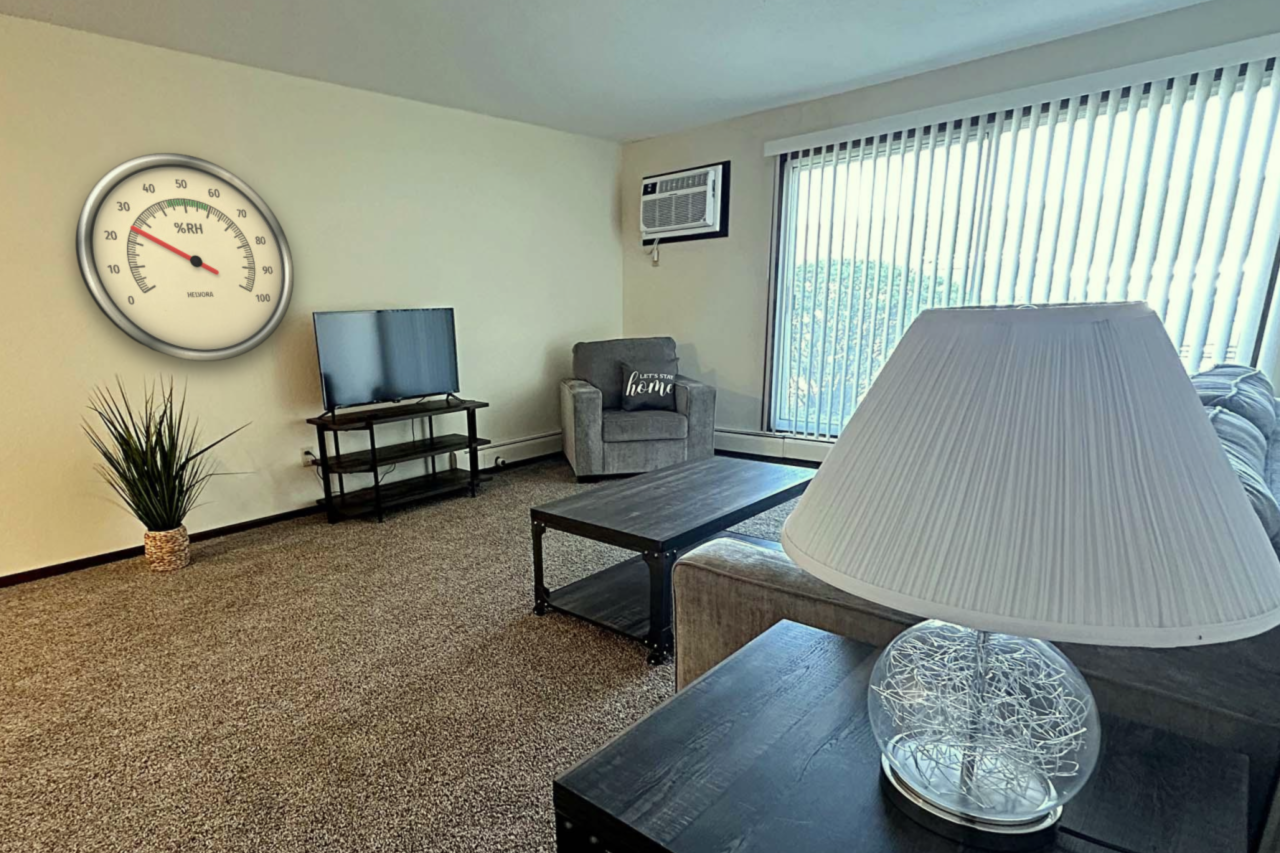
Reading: 25,%
